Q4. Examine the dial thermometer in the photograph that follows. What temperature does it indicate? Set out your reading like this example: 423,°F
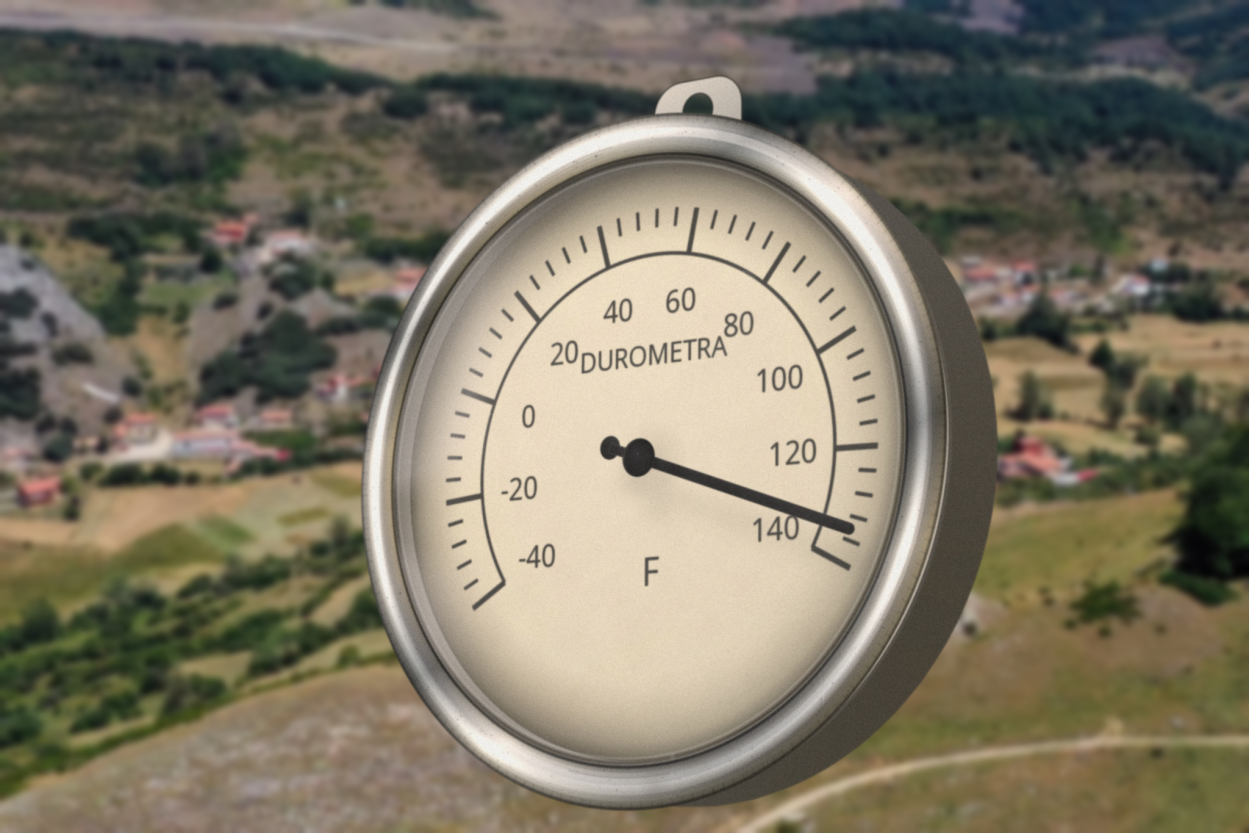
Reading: 134,°F
